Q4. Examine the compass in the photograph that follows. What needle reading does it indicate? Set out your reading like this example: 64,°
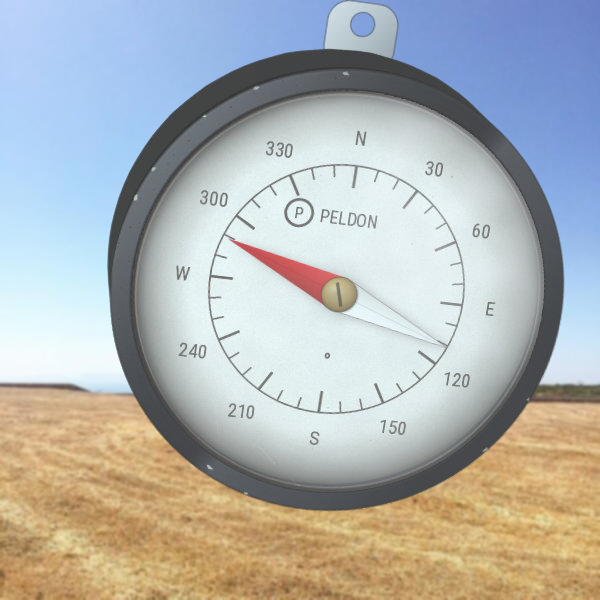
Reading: 290,°
